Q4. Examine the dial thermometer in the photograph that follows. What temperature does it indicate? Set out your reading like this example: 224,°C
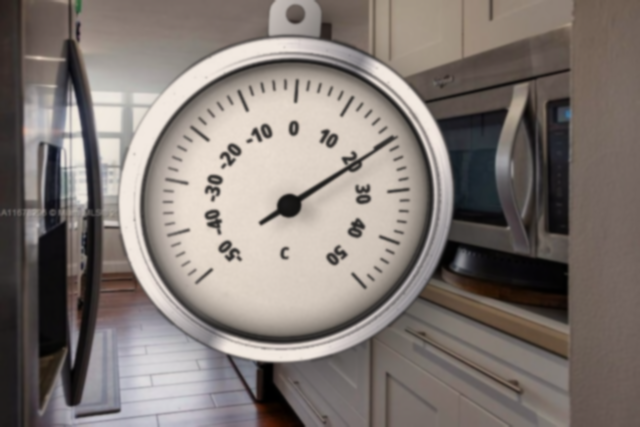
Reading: 20,°C
